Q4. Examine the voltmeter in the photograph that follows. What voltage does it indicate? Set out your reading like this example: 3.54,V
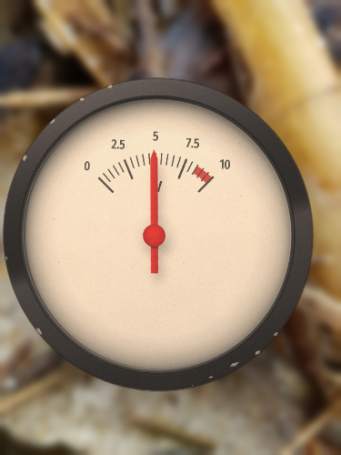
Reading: 5,V
